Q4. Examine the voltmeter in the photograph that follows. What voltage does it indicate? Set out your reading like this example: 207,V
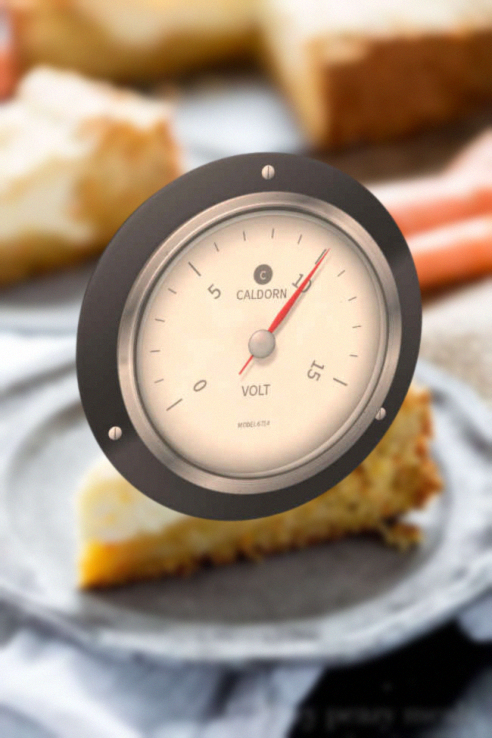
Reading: 10,V
